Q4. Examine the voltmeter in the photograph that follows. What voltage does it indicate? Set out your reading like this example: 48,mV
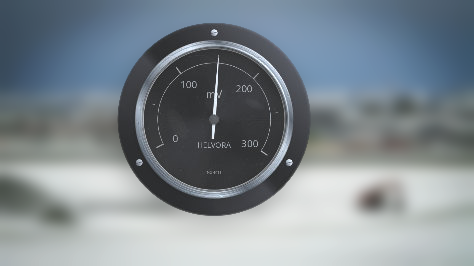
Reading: 150,mV
